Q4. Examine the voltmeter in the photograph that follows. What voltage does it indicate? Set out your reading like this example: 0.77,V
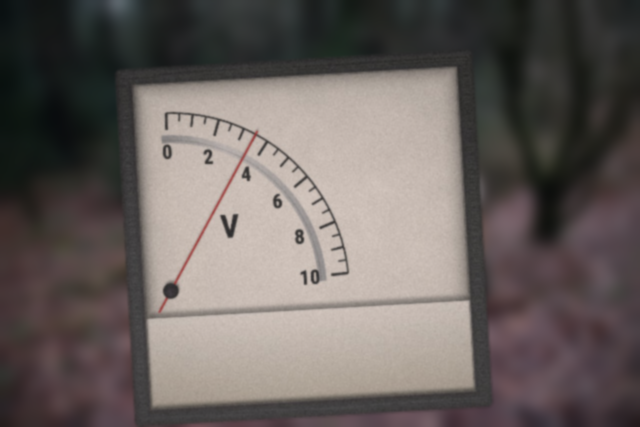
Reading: 3.5,V
